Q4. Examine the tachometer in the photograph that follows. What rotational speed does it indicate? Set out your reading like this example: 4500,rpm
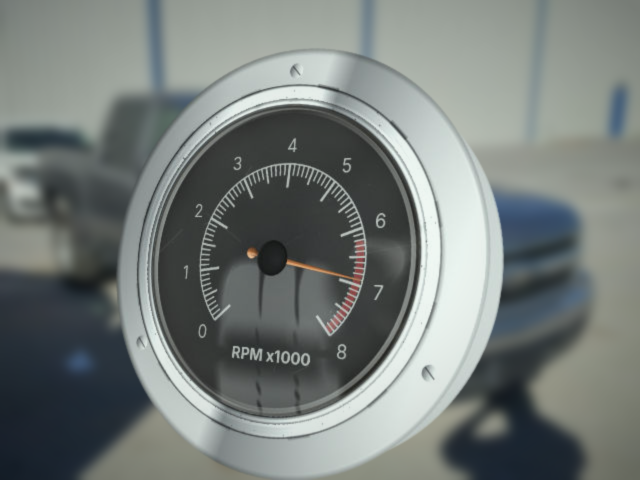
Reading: 6900,rpm
